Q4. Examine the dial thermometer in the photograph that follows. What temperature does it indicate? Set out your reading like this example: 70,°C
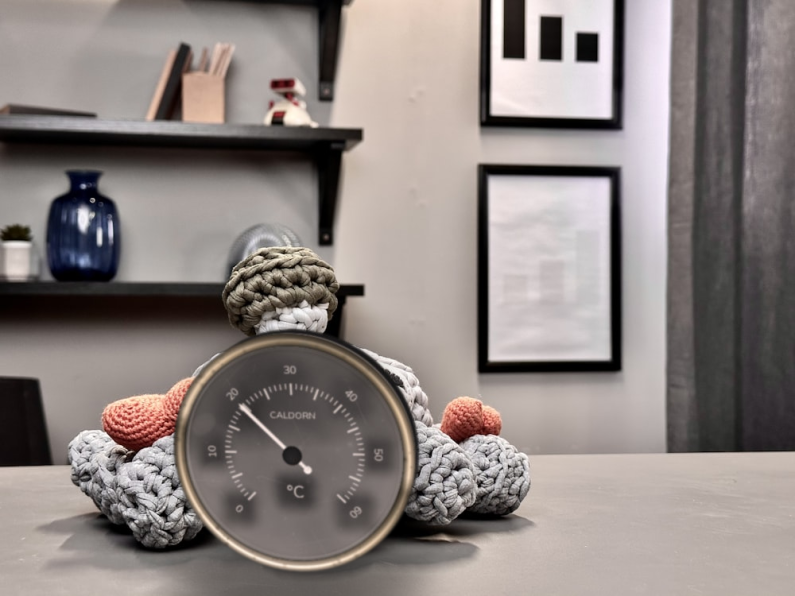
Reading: 20,°C
